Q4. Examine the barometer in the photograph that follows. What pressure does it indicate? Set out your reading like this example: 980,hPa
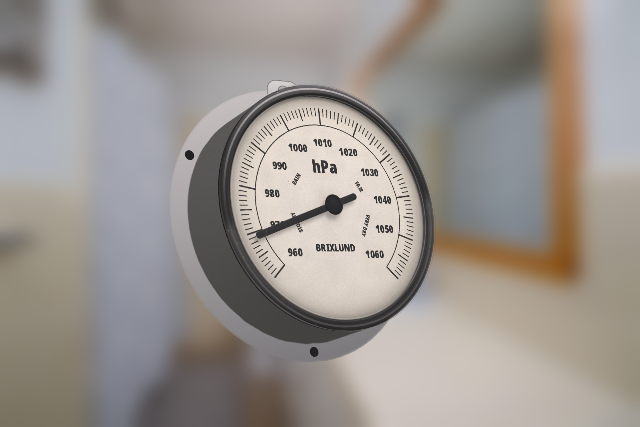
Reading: 969,hPa
